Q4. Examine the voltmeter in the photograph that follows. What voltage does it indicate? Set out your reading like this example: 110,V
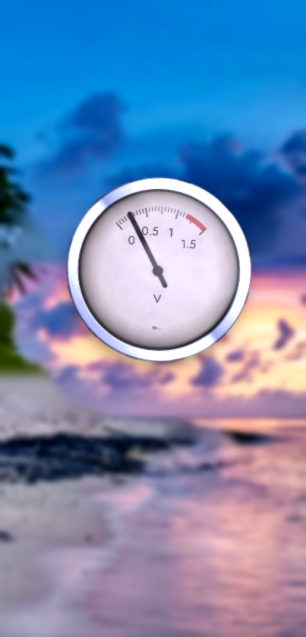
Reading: 0.25,V
